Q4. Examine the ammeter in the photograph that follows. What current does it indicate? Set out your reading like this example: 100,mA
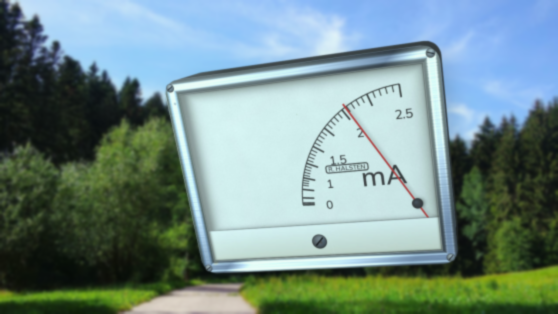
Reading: 2.05,mA
